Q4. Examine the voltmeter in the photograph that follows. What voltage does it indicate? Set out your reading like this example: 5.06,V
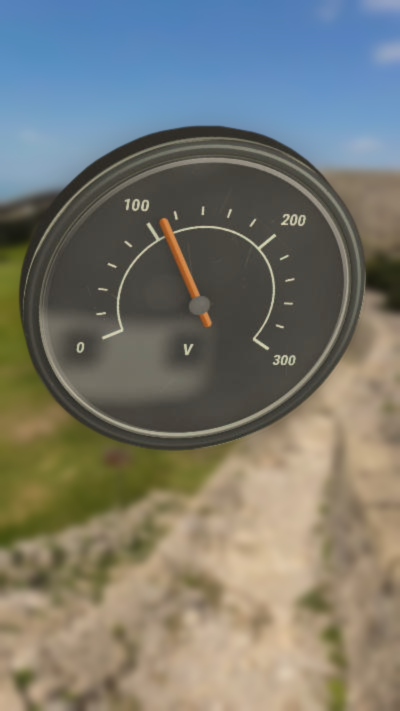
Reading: 110,V
